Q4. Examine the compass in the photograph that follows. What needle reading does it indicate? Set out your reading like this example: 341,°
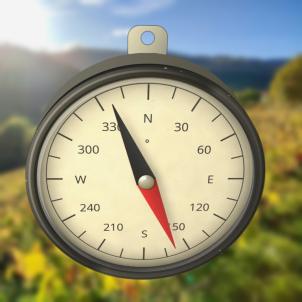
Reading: 157.5,°
